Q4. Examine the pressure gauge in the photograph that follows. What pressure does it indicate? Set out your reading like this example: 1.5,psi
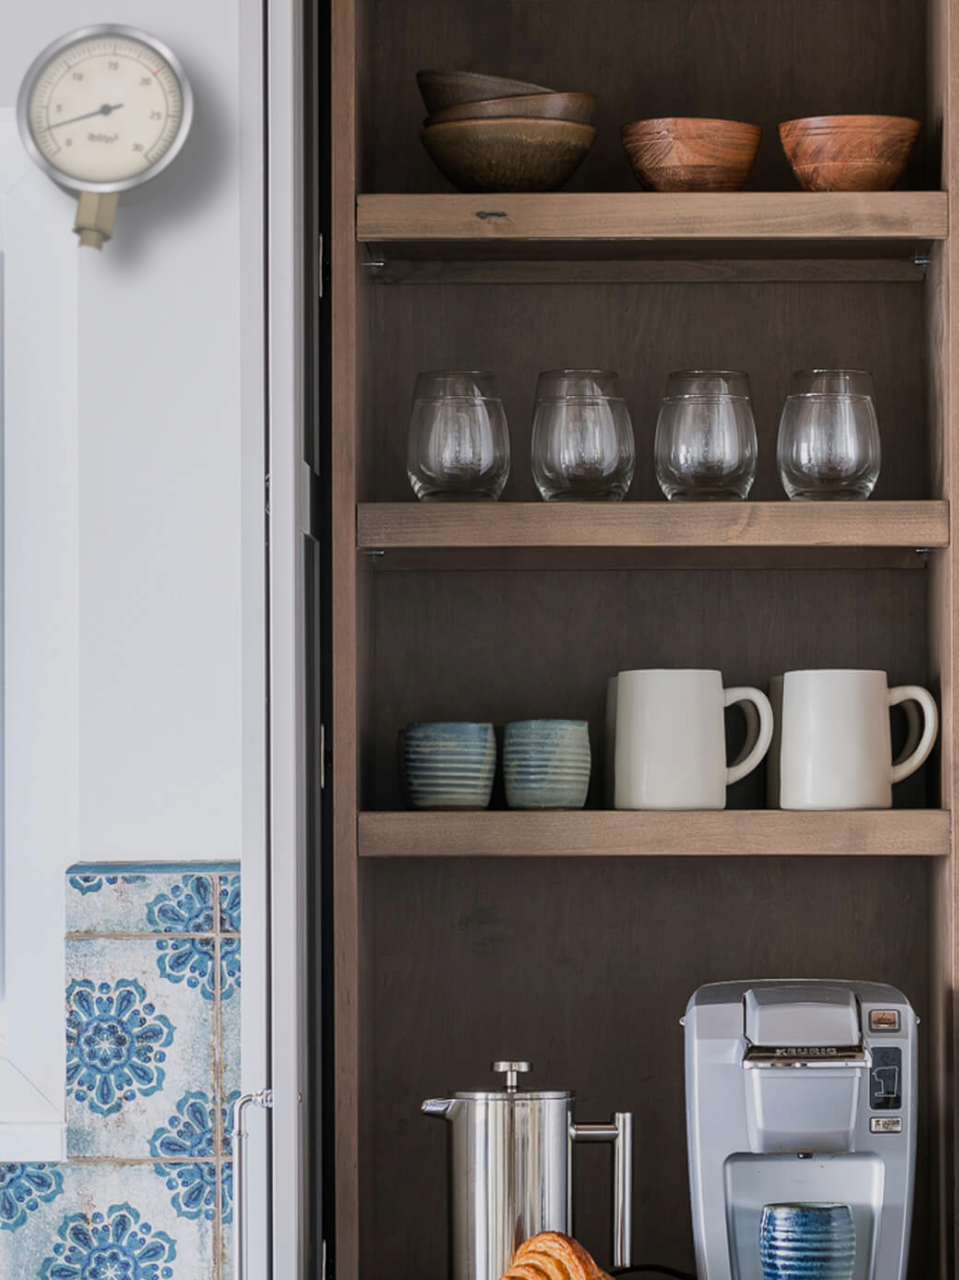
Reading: 2.5,psi
